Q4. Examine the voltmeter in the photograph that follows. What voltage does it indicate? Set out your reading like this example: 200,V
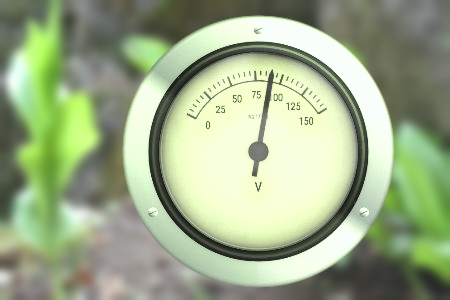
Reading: 90,V
